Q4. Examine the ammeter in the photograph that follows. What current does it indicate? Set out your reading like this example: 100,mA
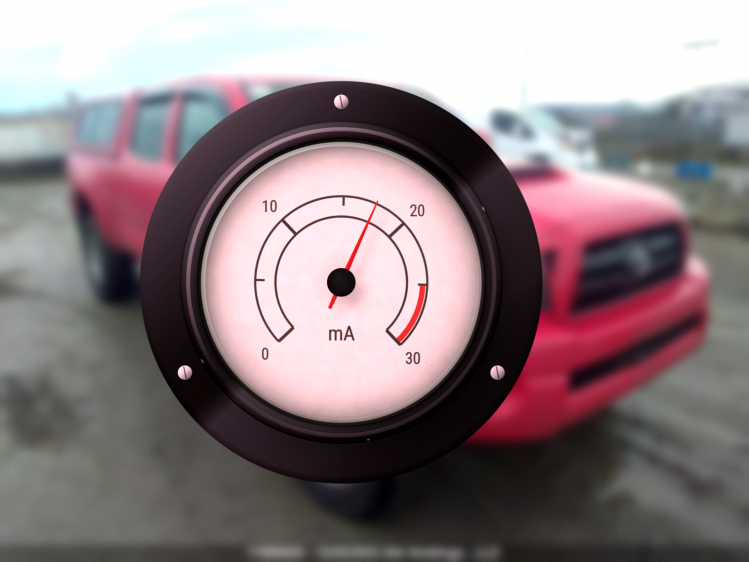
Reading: 17.5,mA
